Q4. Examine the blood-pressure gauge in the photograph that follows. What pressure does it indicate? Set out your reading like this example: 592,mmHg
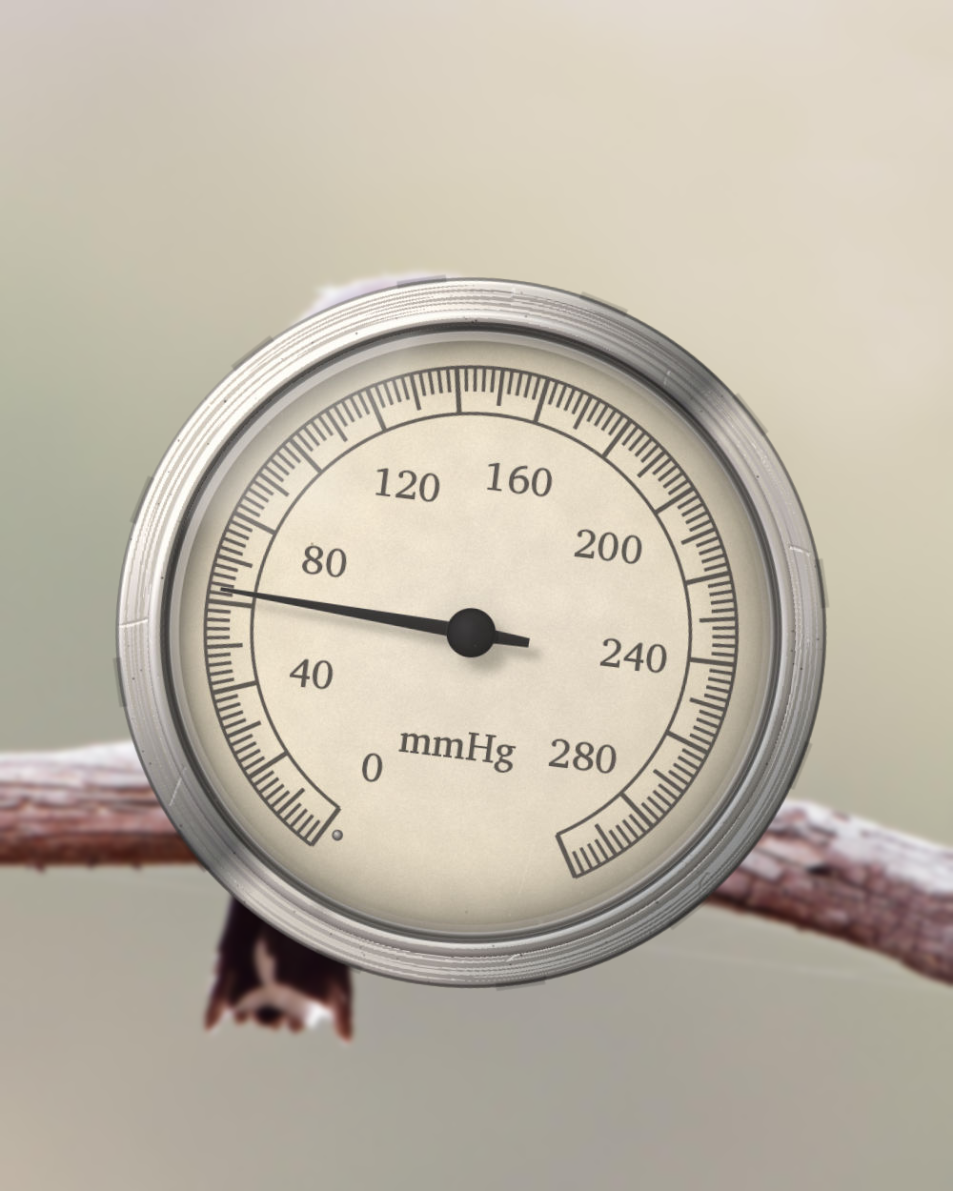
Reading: 63,mmHg
